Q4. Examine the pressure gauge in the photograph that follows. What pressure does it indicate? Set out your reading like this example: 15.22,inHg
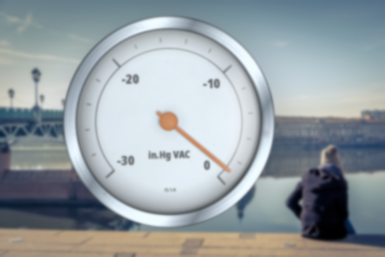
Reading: -1,inHg
